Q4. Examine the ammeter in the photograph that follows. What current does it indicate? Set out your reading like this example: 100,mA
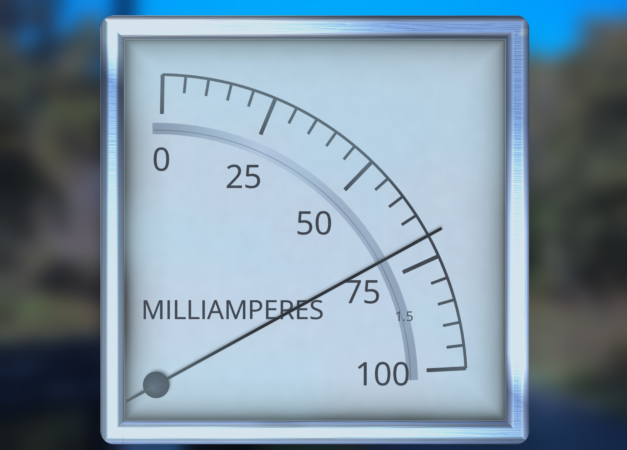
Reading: 70,mA
